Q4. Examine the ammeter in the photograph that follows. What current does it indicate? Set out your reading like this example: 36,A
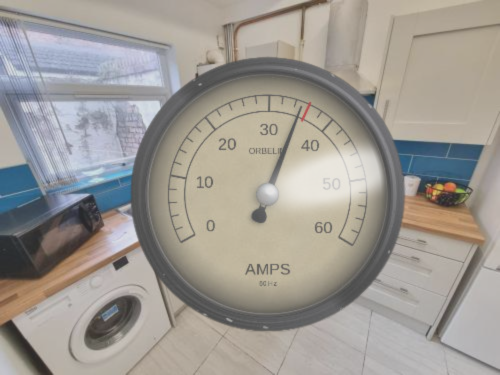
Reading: 35,A
